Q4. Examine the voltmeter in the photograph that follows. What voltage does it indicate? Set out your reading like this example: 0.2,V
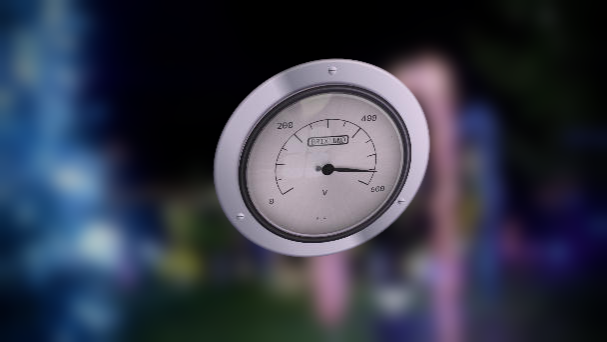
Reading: 550,V
